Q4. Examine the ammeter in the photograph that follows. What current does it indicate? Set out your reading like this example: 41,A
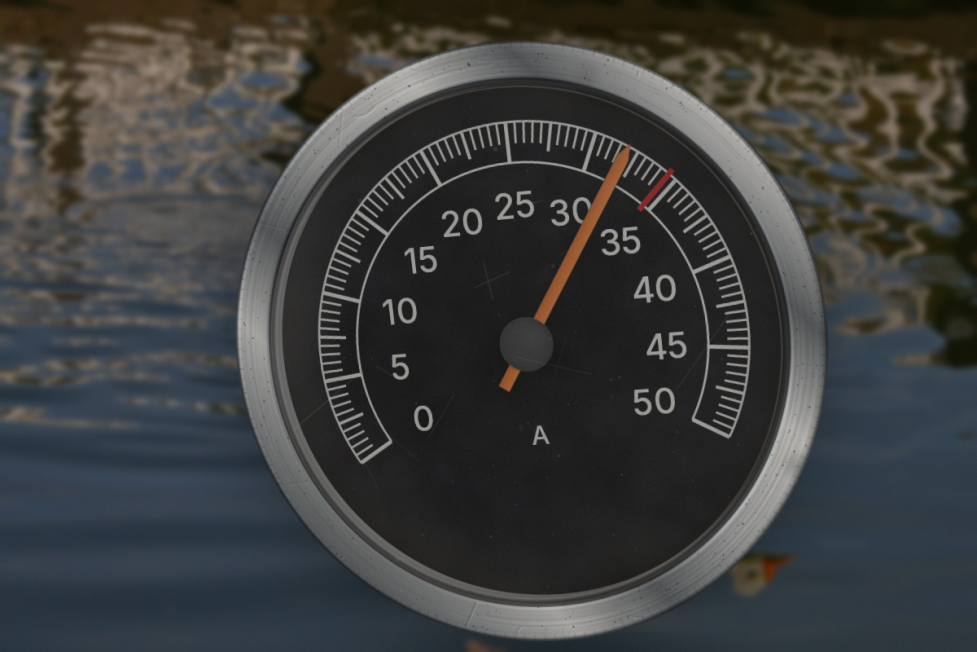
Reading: 32,A
